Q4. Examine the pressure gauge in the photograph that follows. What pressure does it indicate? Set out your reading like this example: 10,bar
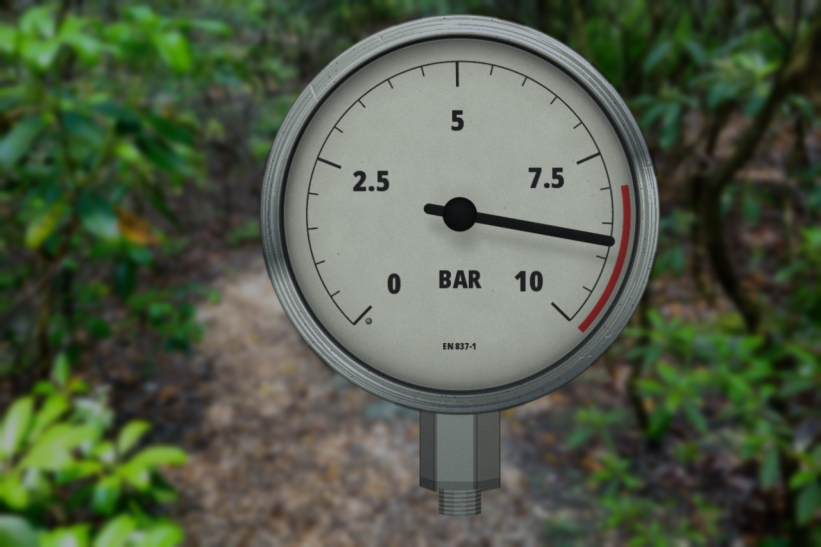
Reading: 8.75,bar
